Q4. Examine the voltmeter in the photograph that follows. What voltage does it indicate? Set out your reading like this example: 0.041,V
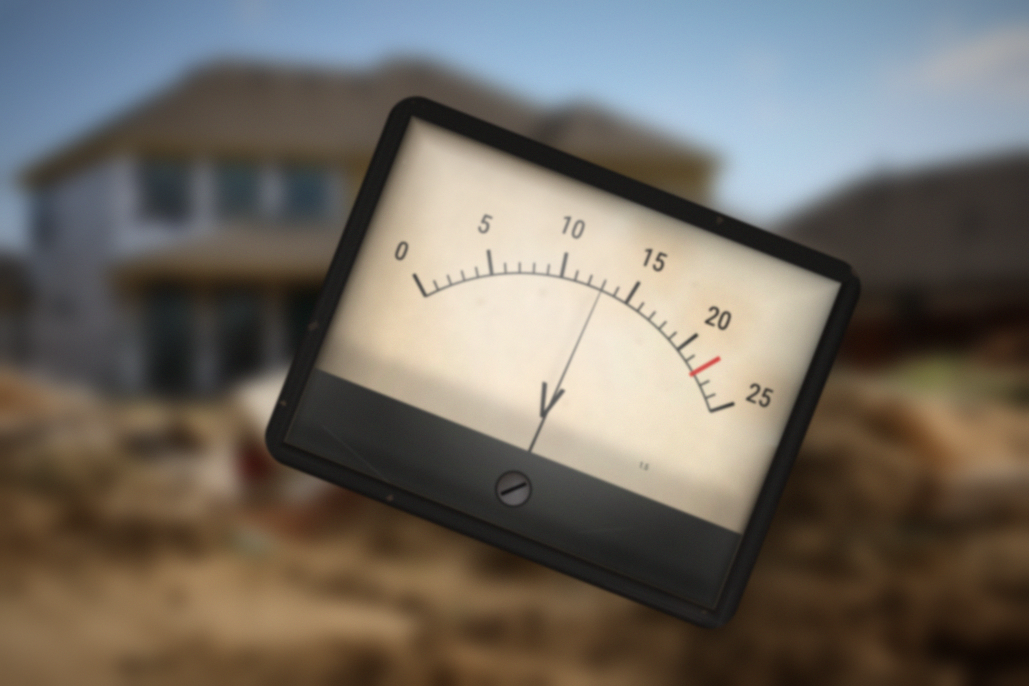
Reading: 13,V
